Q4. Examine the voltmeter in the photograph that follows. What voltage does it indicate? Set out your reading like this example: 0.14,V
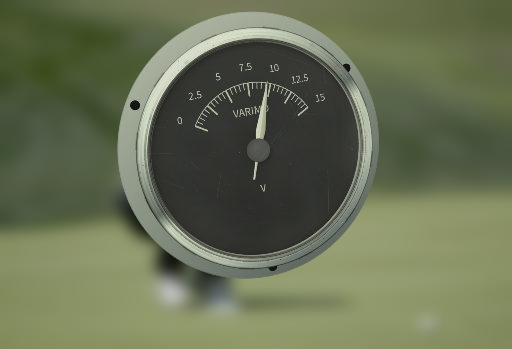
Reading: 9.5,V
